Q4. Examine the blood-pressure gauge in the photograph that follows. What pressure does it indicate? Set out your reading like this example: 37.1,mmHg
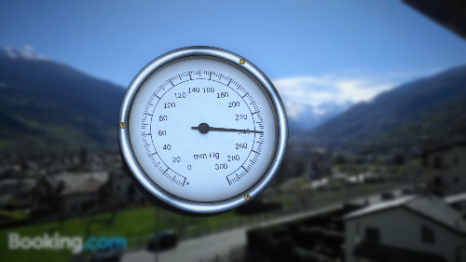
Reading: 240,mmHg
